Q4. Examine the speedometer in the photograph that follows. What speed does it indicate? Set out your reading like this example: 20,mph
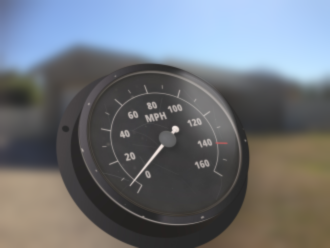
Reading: 5,mph
